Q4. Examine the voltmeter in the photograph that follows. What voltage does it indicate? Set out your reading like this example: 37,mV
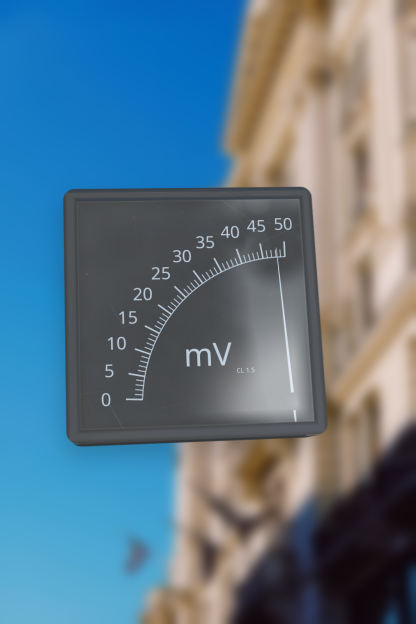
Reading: 48,mV
